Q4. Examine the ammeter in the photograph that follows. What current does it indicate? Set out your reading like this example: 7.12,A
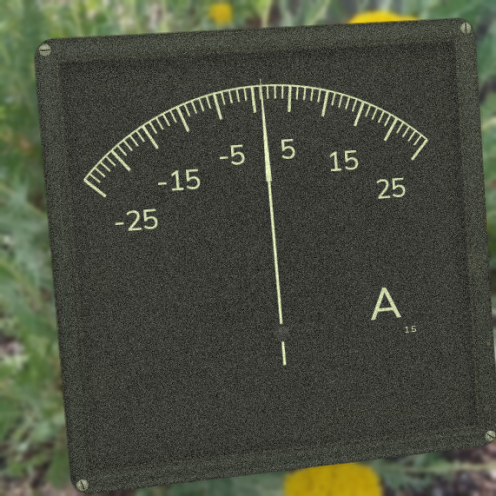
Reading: 1,A
